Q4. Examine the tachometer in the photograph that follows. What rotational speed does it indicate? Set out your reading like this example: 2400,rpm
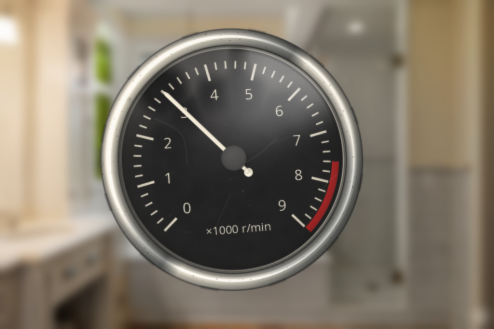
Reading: 3000,rpm
